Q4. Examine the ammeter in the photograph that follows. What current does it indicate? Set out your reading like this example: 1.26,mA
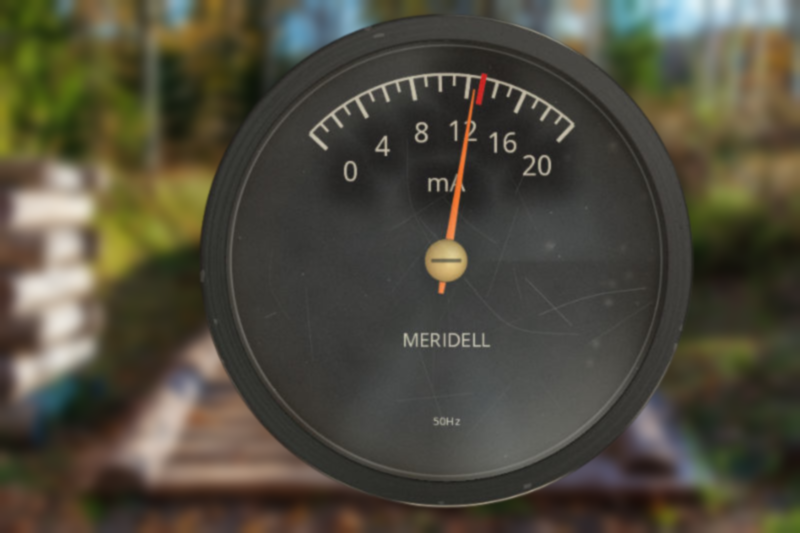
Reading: 12.5,mA
